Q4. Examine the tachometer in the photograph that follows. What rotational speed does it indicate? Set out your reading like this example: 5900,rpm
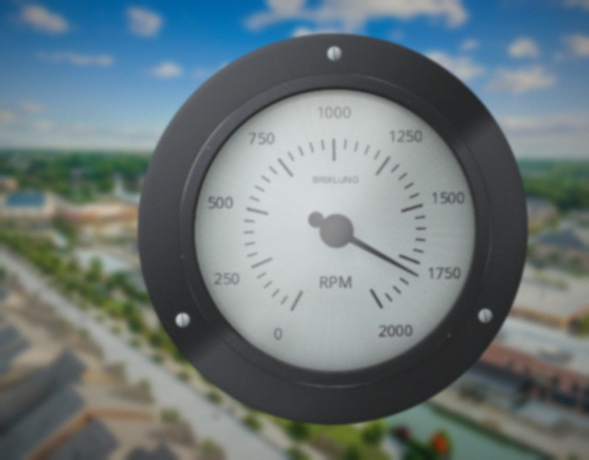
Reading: 1800,rpm
